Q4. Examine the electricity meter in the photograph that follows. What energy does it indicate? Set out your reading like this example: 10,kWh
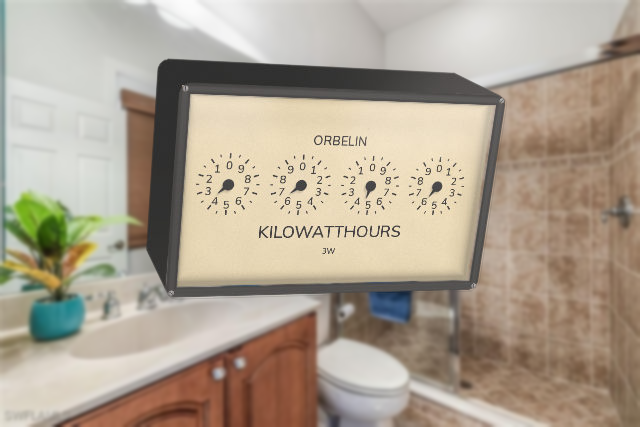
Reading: 3646,kWh
